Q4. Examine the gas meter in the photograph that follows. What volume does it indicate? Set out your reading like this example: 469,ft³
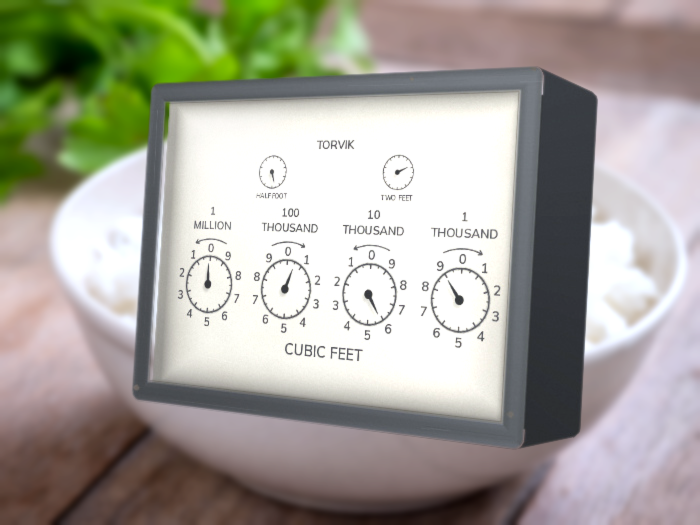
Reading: 5900,ft³
